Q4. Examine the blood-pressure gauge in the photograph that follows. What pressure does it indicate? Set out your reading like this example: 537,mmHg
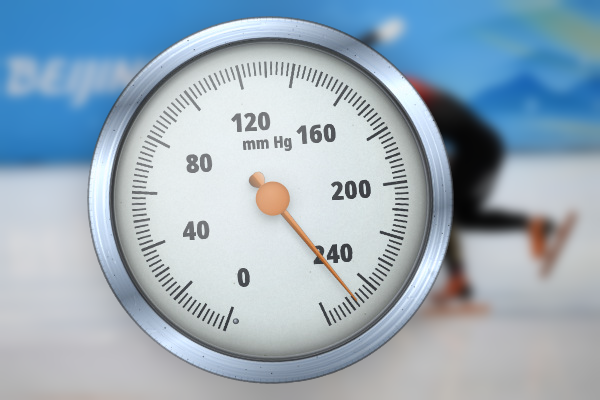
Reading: 248,mmHg
